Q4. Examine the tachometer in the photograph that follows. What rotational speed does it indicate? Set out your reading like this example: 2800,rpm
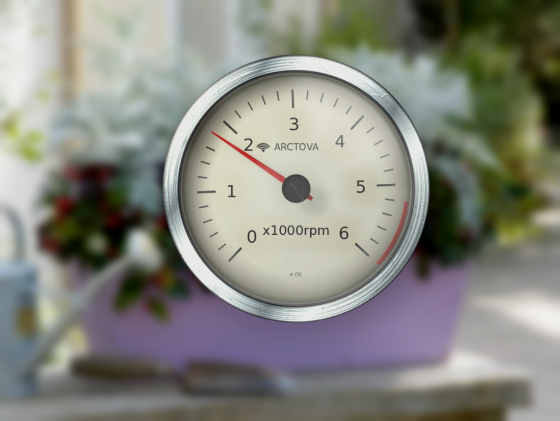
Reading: 1800,rpm
